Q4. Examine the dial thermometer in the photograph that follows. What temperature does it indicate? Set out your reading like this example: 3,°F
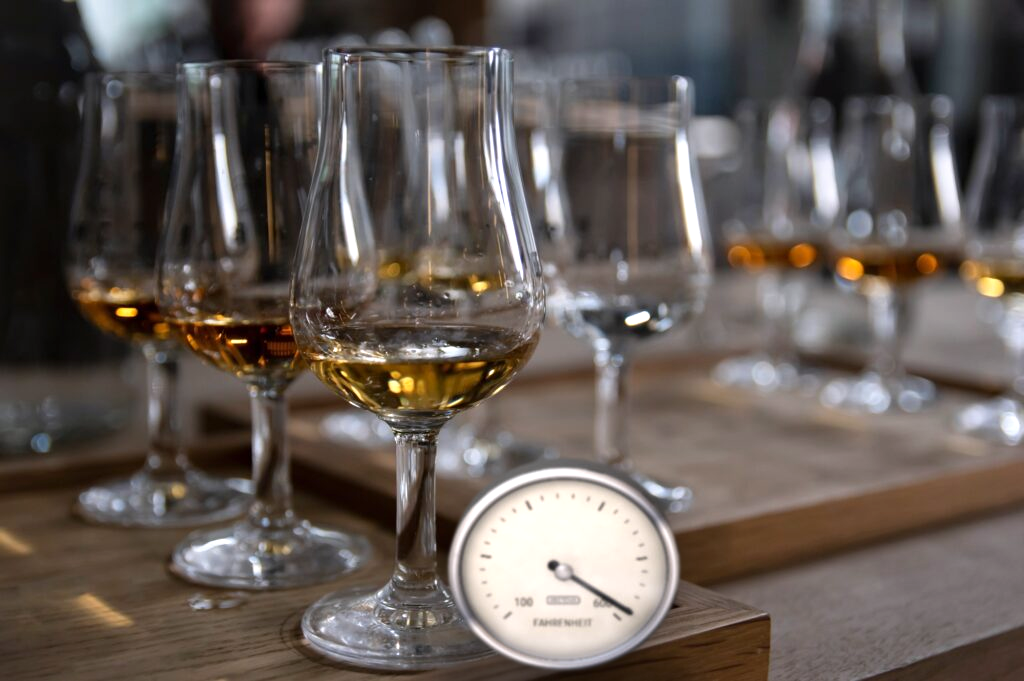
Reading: 580,°F
